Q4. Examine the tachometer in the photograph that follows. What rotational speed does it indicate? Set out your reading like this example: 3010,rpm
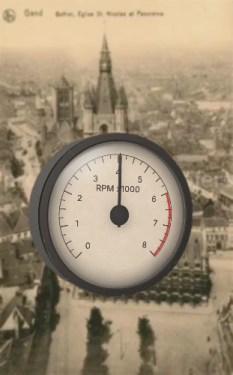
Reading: 4000,rpm
